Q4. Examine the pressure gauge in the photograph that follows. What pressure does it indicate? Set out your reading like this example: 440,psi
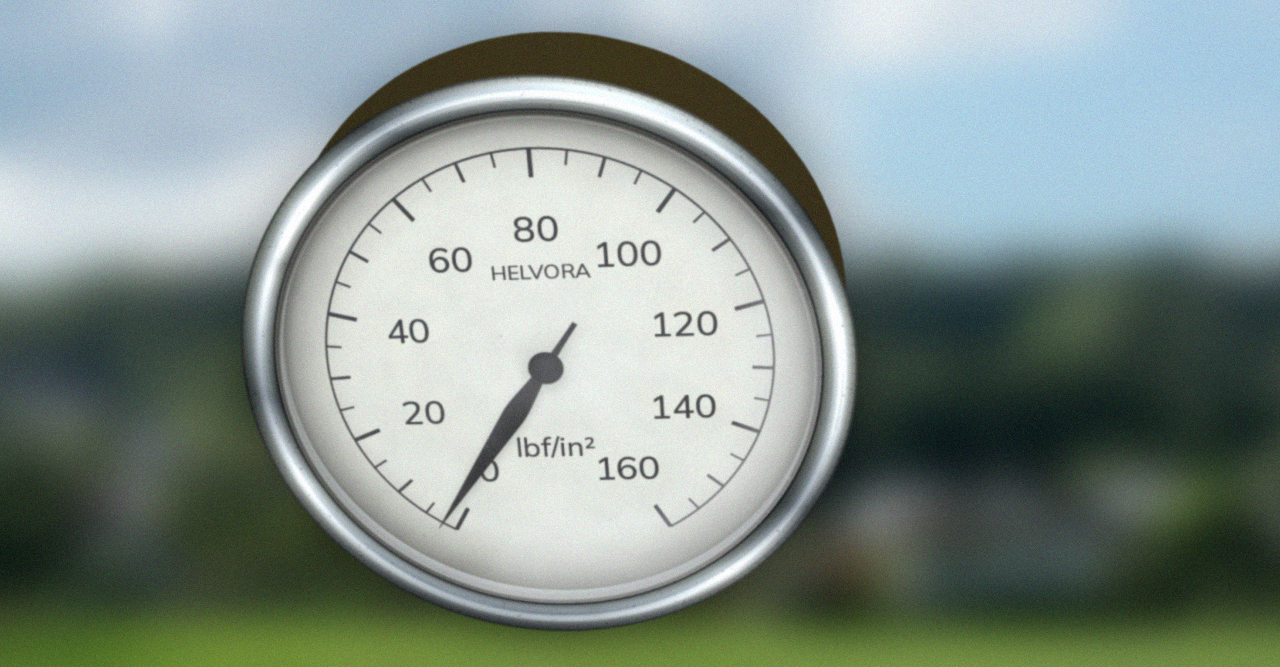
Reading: 2.5,psi
